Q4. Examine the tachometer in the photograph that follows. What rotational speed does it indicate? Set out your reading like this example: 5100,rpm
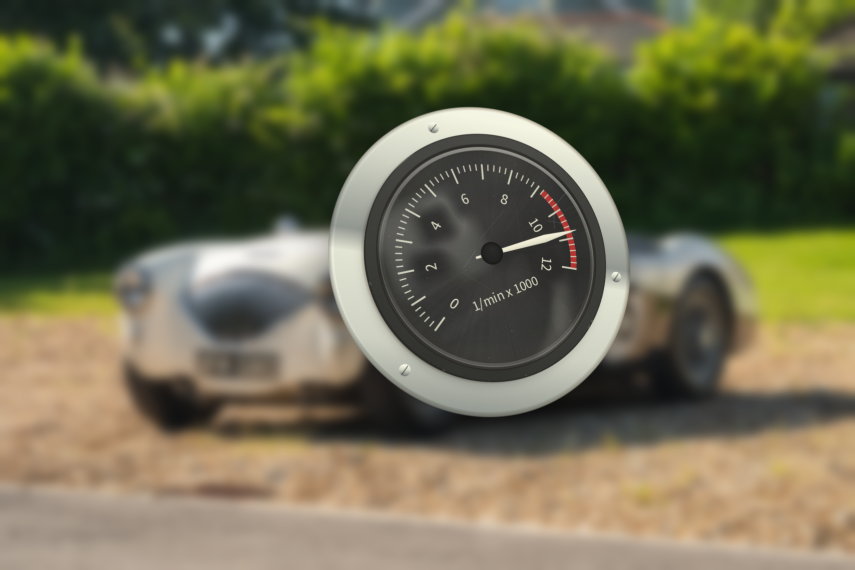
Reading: 10800,rpm
